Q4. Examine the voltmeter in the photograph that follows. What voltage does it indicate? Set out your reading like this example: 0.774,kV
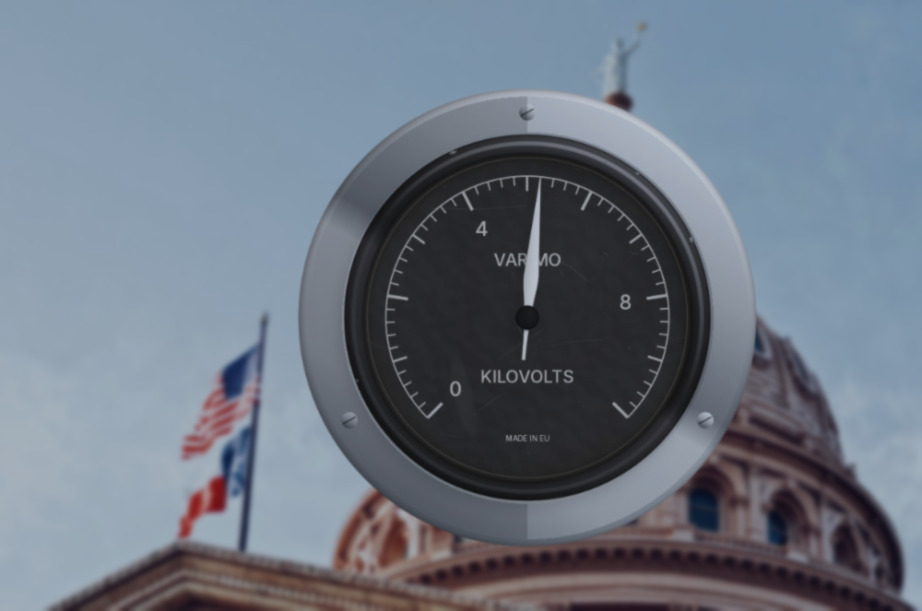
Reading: 5.2,kV
